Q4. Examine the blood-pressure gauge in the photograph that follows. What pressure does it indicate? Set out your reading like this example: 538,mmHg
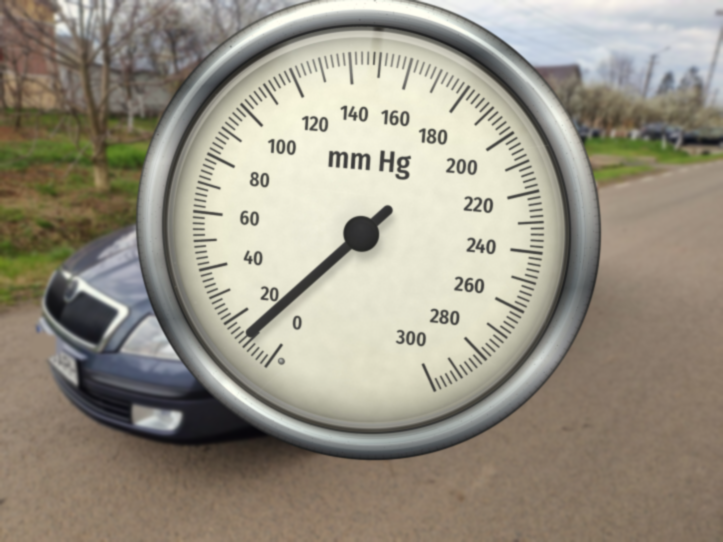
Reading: 12,mmHg
